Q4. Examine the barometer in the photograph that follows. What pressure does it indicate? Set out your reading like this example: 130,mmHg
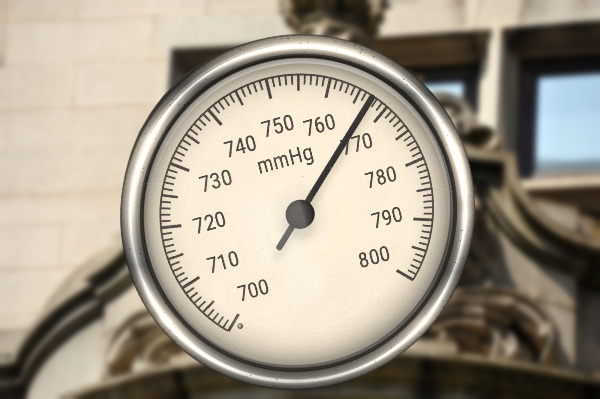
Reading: 767,mmHg
